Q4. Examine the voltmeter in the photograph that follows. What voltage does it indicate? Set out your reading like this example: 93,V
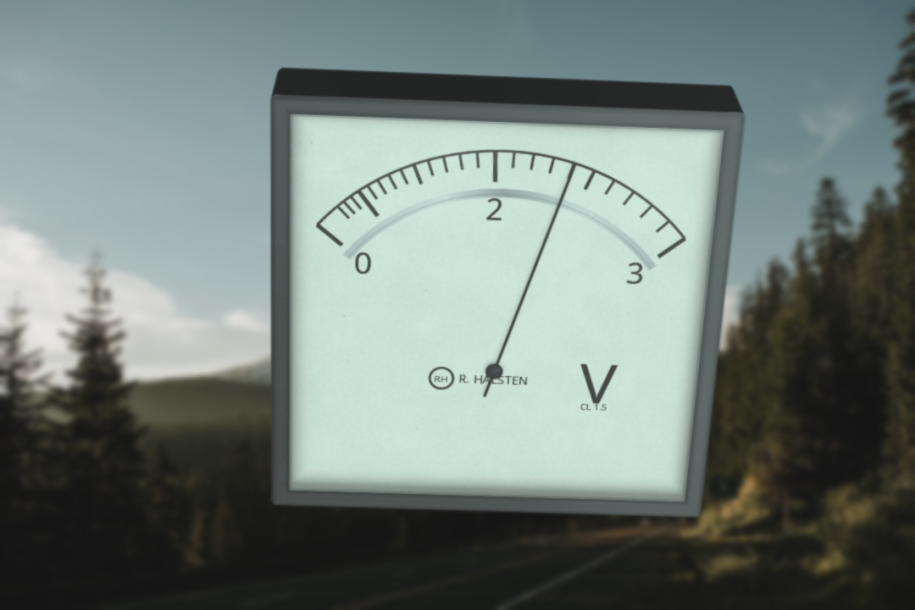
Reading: 2.4,V
